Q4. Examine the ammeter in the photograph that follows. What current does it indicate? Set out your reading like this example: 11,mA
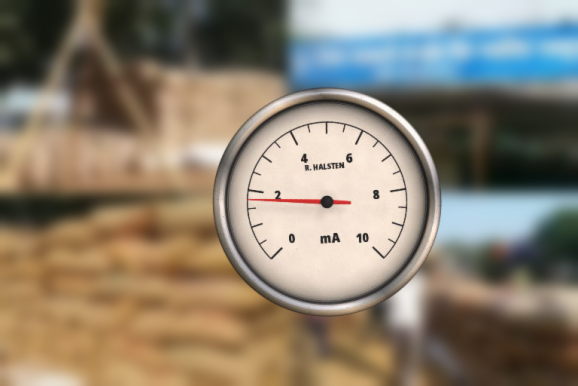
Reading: 1.75,mA
